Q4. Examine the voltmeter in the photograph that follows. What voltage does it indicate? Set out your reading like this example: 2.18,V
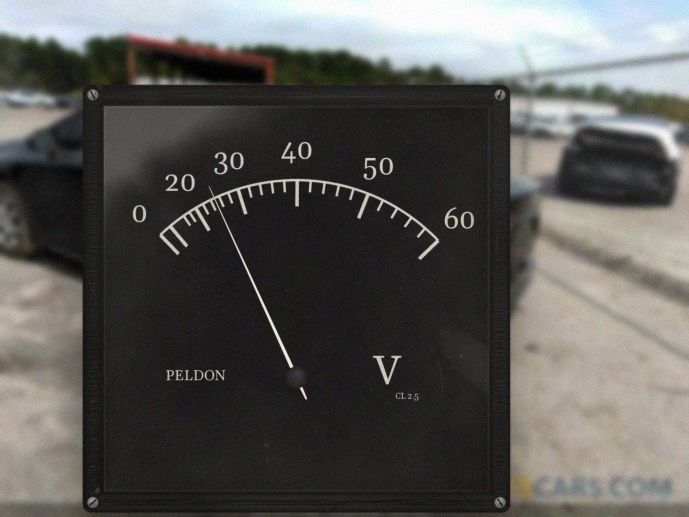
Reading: 25,V
